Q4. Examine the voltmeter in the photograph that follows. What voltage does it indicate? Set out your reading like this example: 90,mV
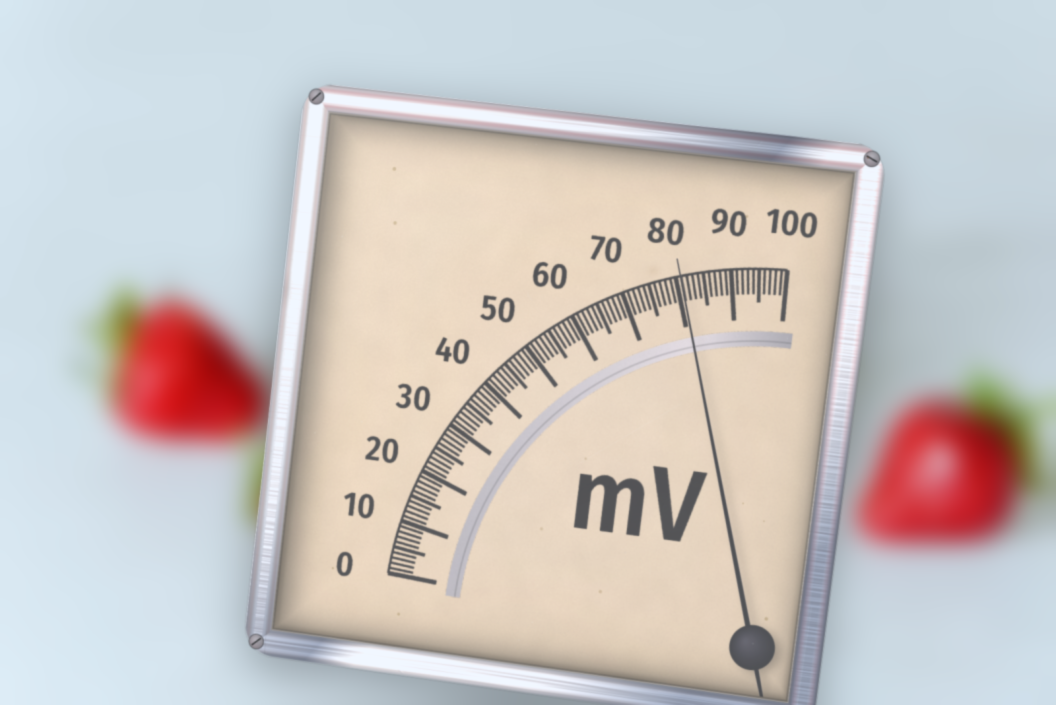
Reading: 81,mV
